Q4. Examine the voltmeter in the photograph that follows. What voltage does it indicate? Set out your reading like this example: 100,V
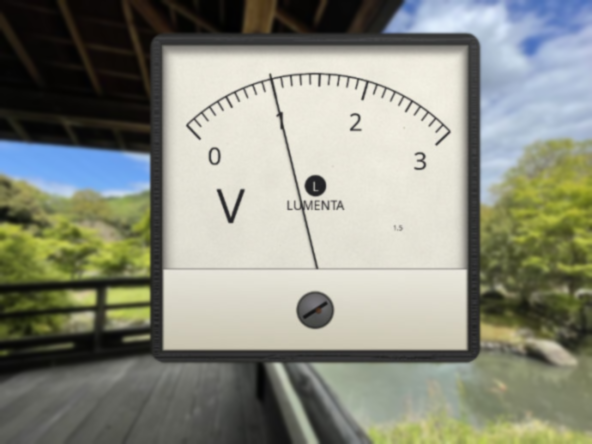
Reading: 1,V
